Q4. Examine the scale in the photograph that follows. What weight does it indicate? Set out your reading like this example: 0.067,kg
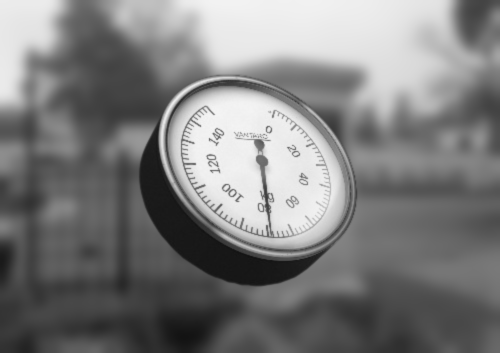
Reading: 80,kg
